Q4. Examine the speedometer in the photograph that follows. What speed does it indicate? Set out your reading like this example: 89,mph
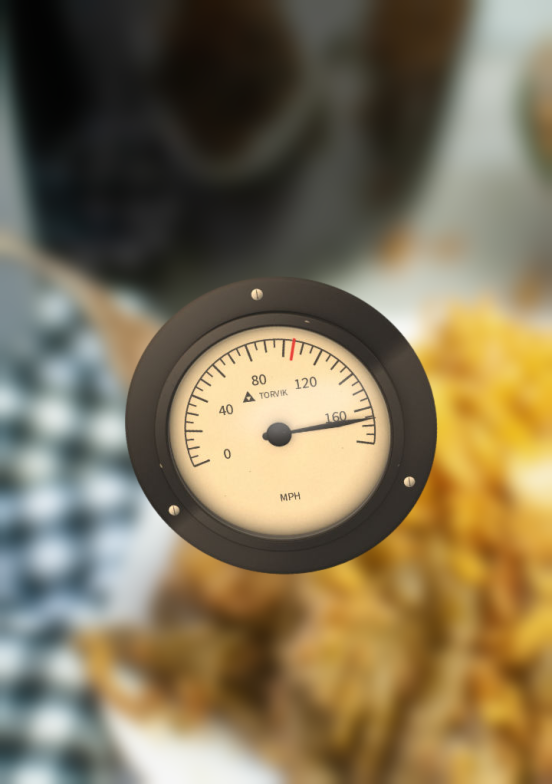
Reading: 165,mph
